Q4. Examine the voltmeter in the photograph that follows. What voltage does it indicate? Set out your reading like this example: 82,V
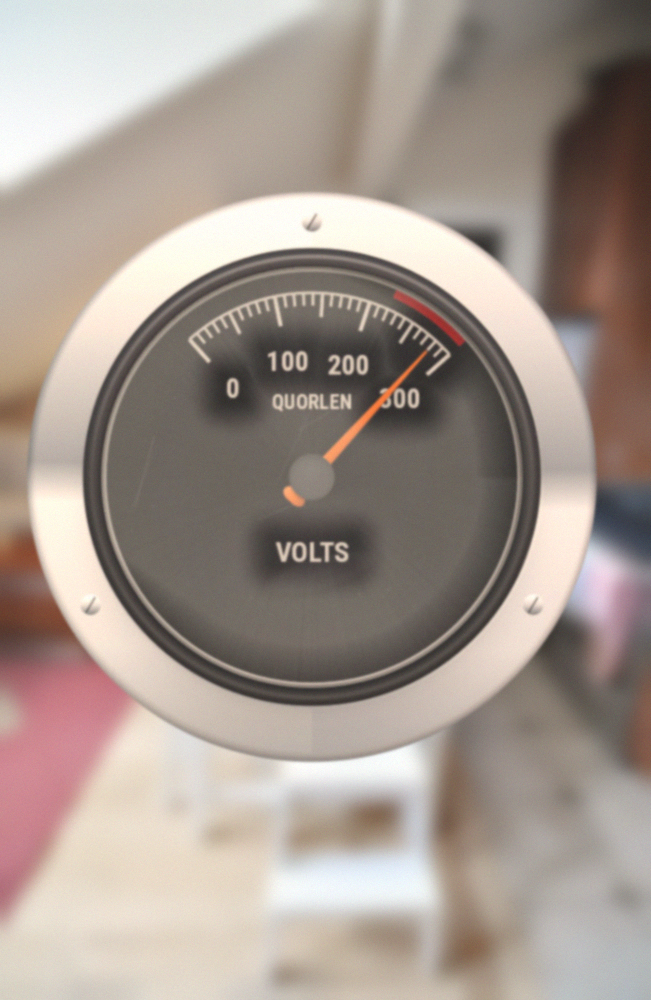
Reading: 280,V
